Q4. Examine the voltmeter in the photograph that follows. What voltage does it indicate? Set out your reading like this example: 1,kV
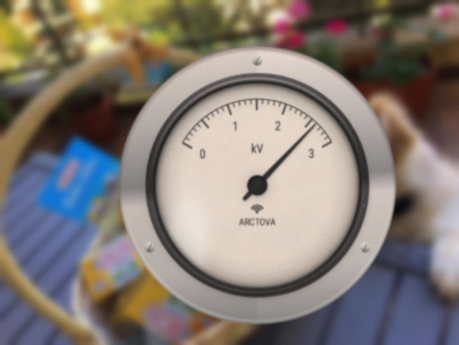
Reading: 2.6,kV
